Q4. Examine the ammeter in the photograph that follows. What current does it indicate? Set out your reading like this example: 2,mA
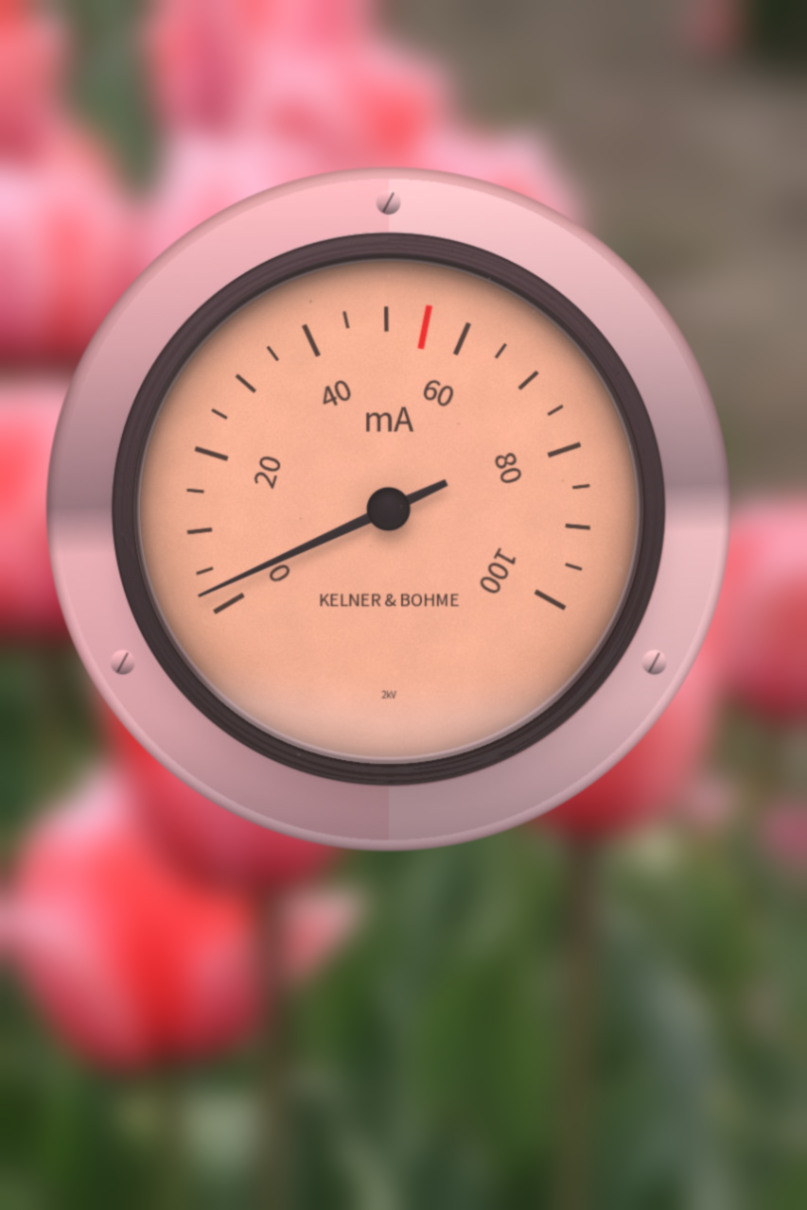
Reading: 2.5,mA
